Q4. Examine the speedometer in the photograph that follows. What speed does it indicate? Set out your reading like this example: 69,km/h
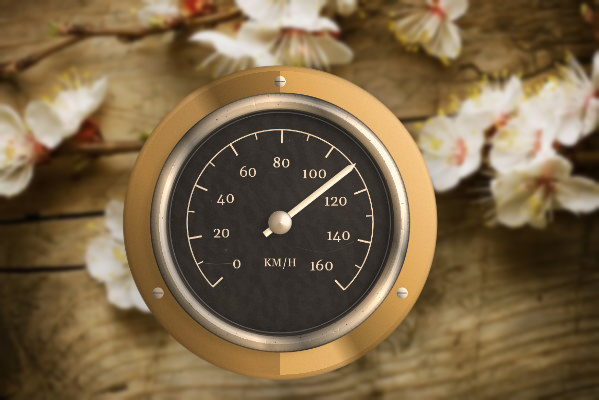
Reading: 110,km/h
